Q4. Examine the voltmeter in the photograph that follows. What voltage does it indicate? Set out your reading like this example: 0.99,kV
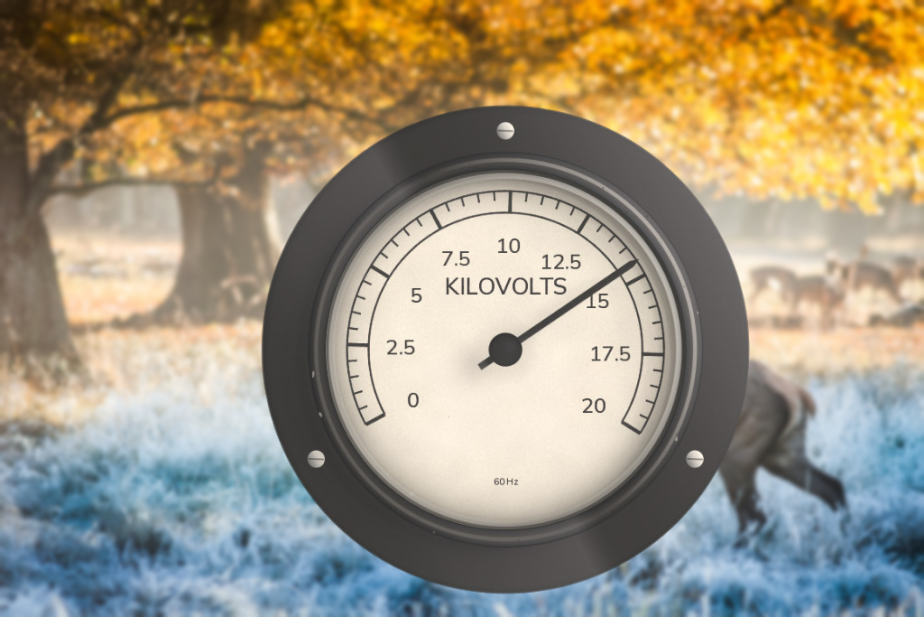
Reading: 14.5,kV
